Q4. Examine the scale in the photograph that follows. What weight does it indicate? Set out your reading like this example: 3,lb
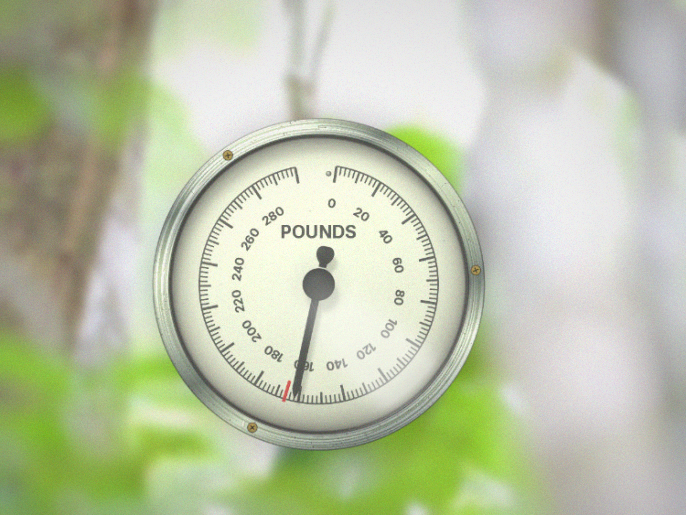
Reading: 162,lb
